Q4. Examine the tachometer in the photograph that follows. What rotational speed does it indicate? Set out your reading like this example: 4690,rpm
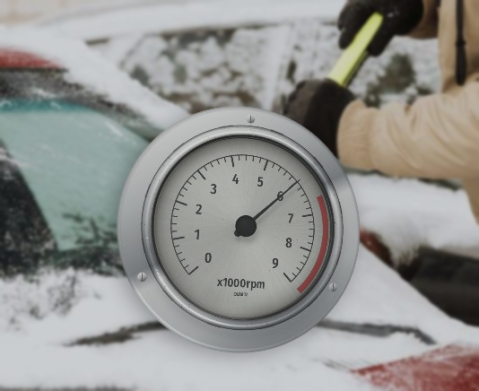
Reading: 6000,rpm
